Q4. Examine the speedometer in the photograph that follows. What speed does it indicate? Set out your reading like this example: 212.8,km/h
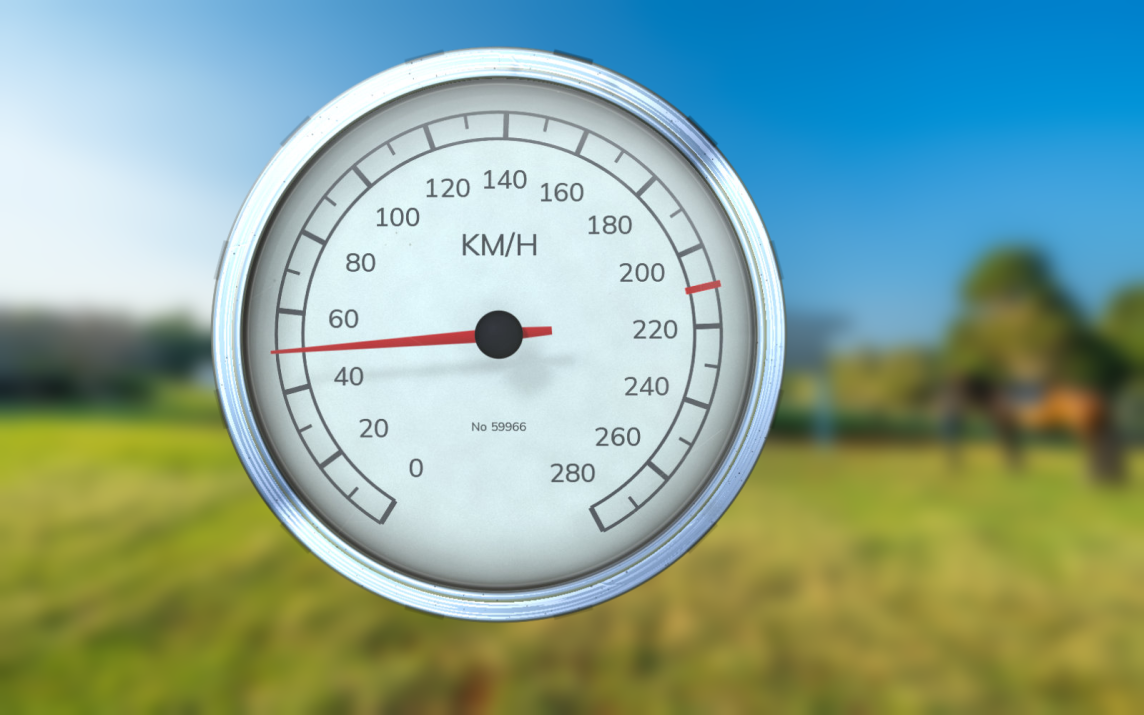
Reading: 50,km/h
